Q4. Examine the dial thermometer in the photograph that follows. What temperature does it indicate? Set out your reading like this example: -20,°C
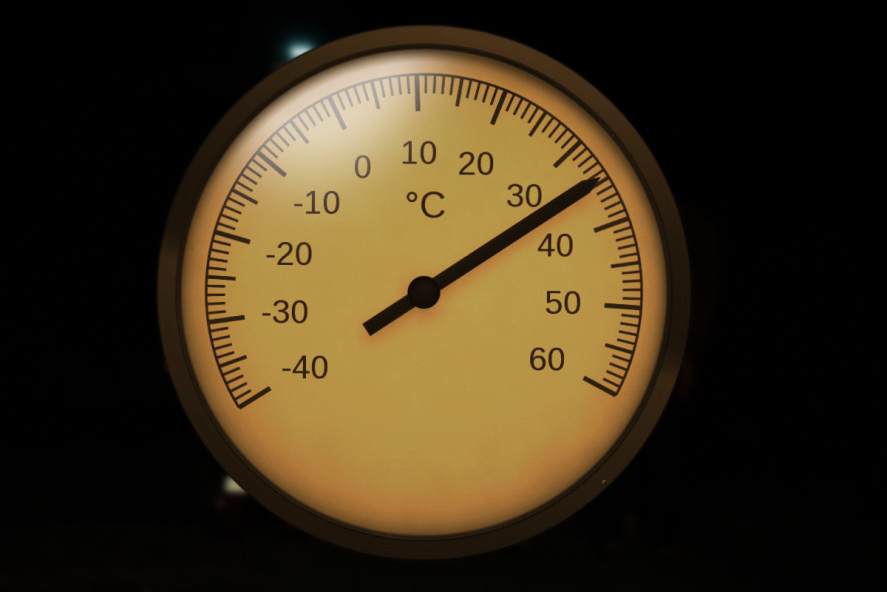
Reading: 34.5,°C
